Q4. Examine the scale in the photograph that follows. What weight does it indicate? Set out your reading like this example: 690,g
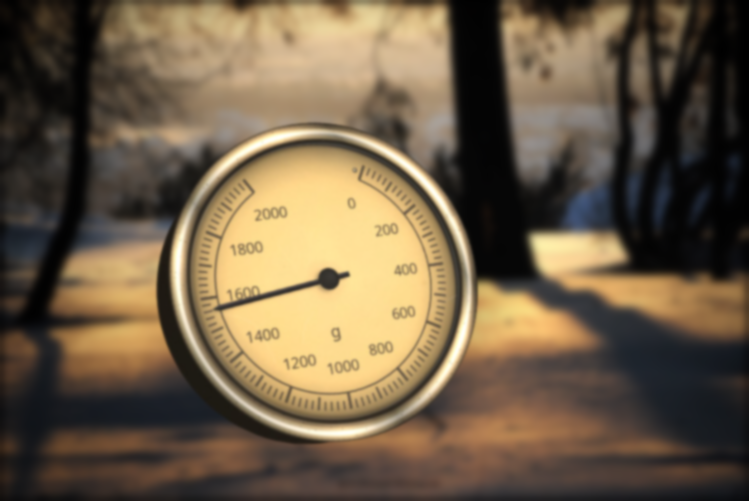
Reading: 1560,g
